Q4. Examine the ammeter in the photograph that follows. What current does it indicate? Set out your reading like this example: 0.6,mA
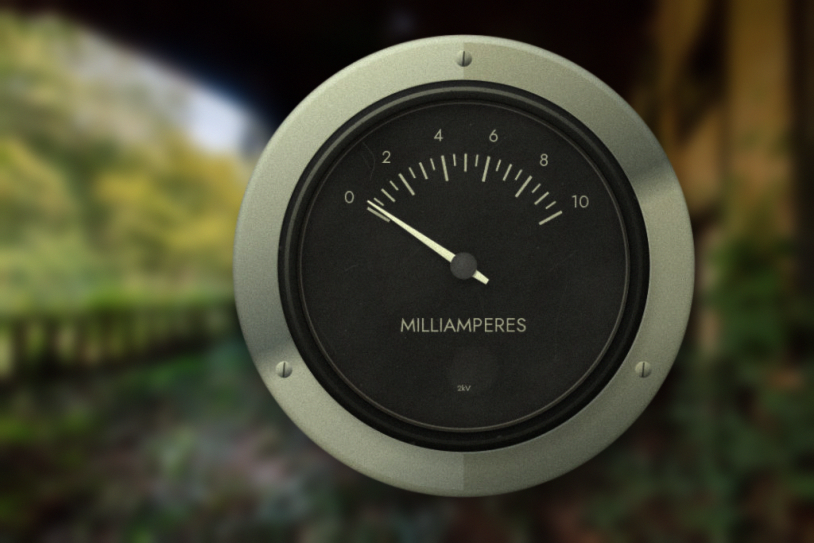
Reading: 0.25,mA
